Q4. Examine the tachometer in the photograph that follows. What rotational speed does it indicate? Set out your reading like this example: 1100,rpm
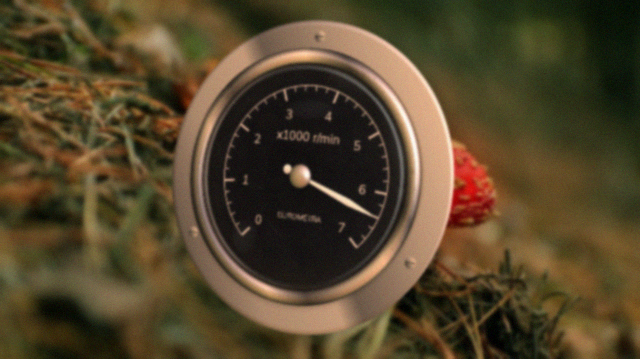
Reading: 6400,rpm
